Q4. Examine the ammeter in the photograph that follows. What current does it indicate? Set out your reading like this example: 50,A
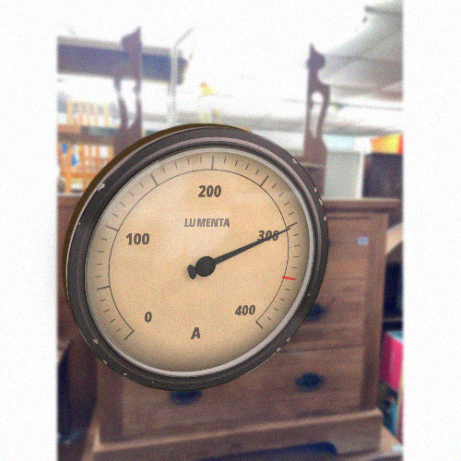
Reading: 300,A
